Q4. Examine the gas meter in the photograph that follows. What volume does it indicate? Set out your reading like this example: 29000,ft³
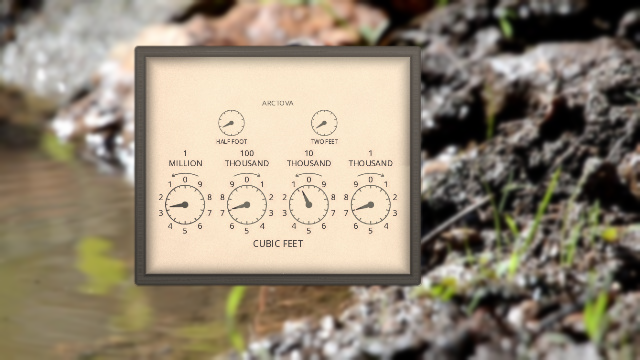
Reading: 270700,ft³
